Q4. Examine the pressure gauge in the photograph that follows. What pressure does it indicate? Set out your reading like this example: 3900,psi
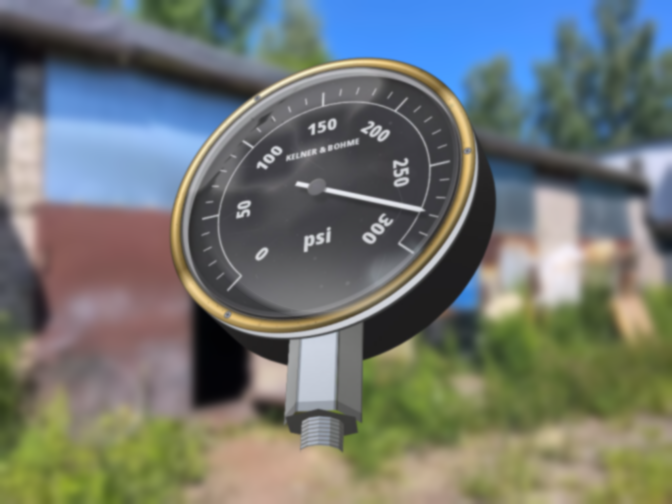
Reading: 280,psi
